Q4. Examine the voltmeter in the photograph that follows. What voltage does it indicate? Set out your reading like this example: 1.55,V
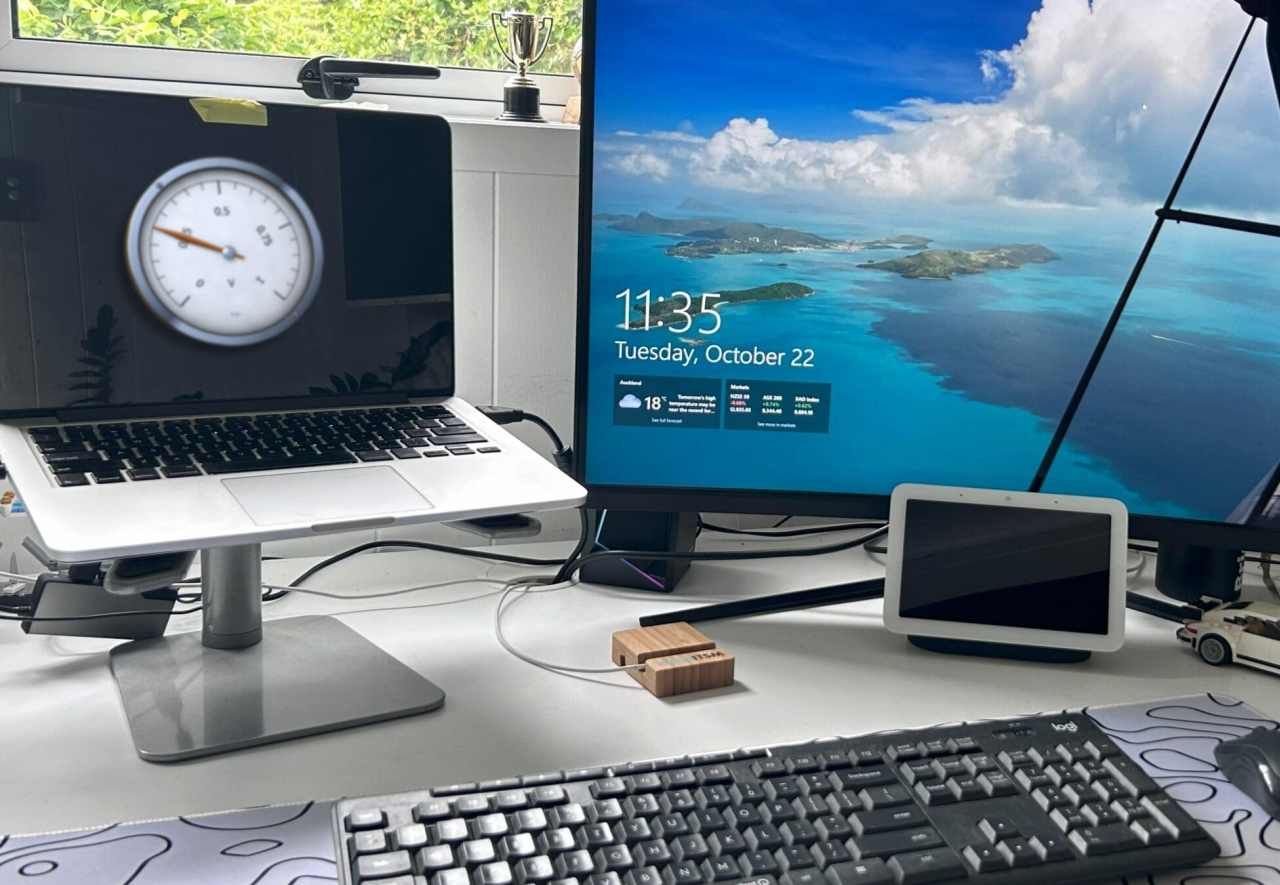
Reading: 0.25,V
